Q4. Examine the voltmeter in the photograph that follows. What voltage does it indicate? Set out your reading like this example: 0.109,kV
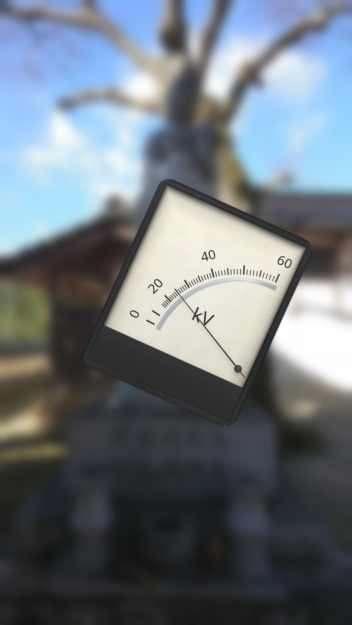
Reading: 25,kV
